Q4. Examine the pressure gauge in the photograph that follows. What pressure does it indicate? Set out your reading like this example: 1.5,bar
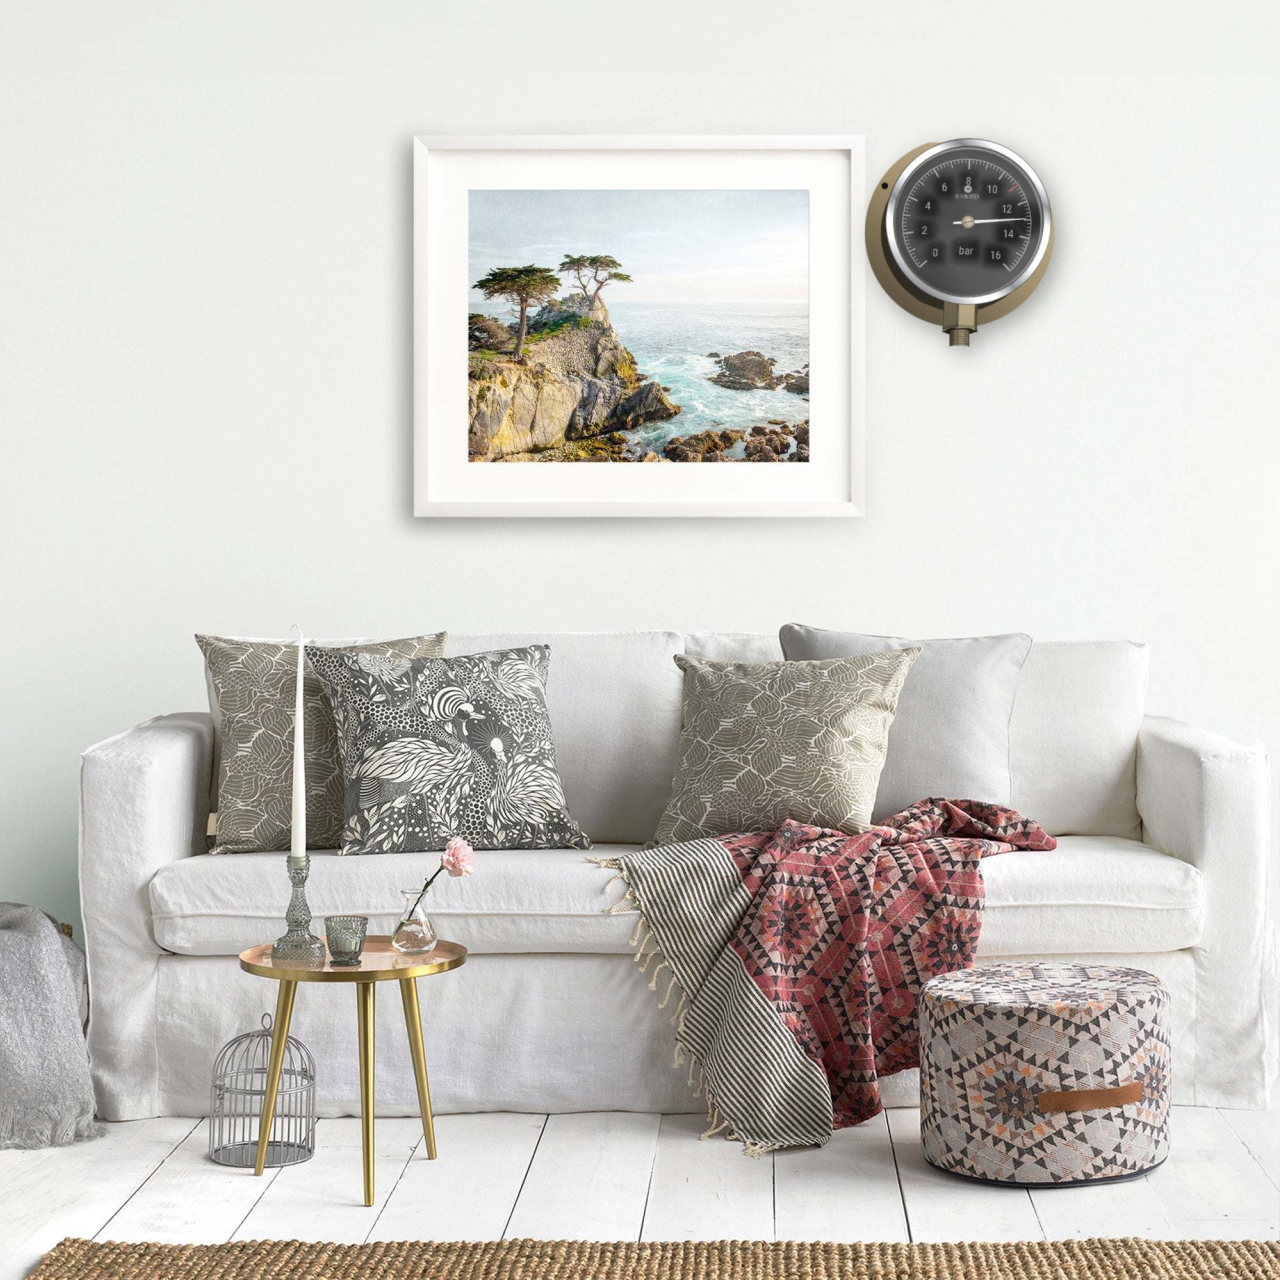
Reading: 13,bar
